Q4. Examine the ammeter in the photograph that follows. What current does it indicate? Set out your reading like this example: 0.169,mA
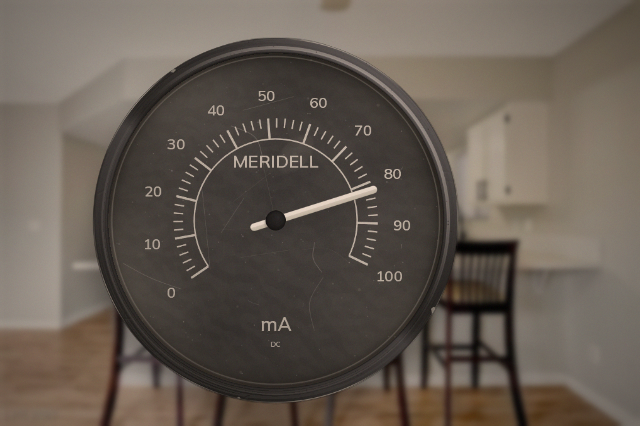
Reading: 82,mA
